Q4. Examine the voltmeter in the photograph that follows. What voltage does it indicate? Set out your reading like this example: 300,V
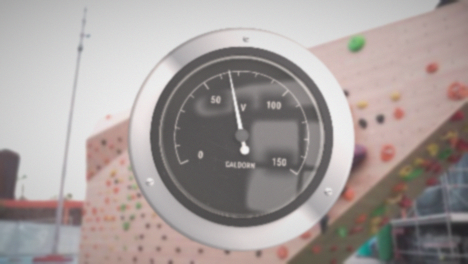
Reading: 65,V
